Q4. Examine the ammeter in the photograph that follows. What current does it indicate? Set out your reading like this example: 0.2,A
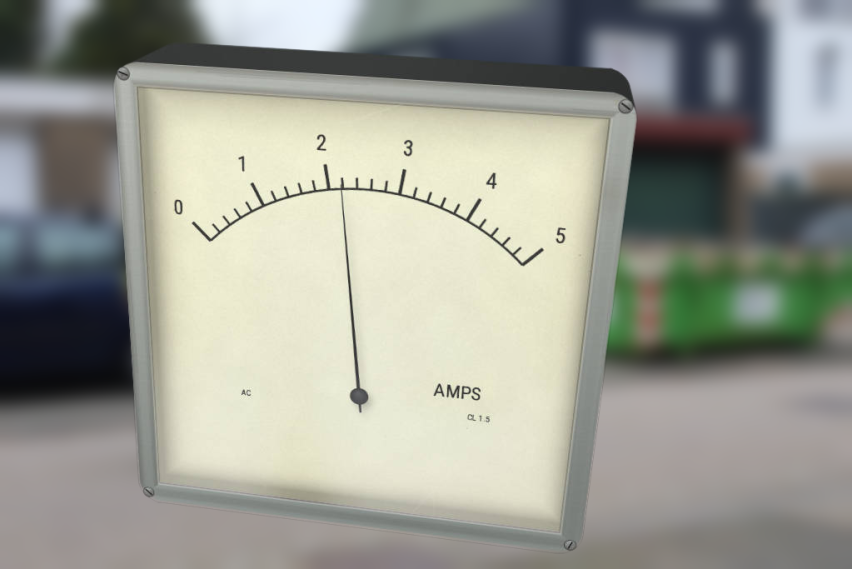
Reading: 2.2,A
